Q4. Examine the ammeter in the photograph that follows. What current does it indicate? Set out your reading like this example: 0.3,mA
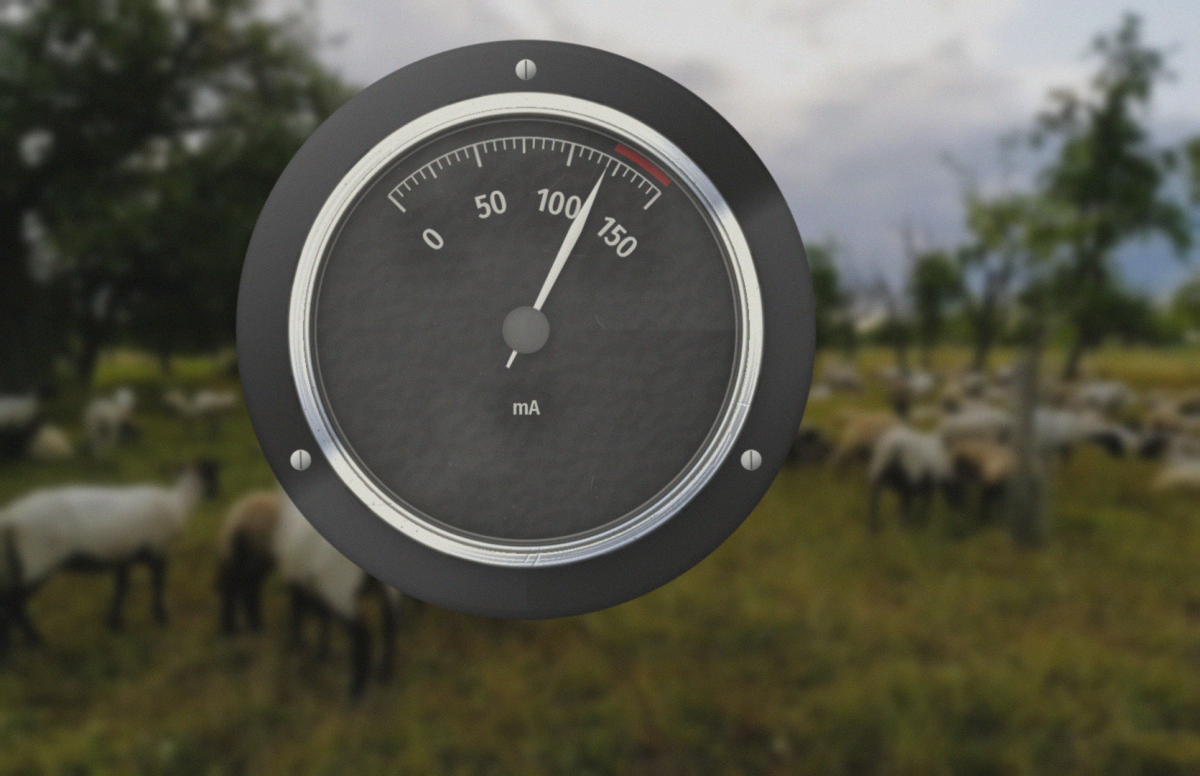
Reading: 120,mA
